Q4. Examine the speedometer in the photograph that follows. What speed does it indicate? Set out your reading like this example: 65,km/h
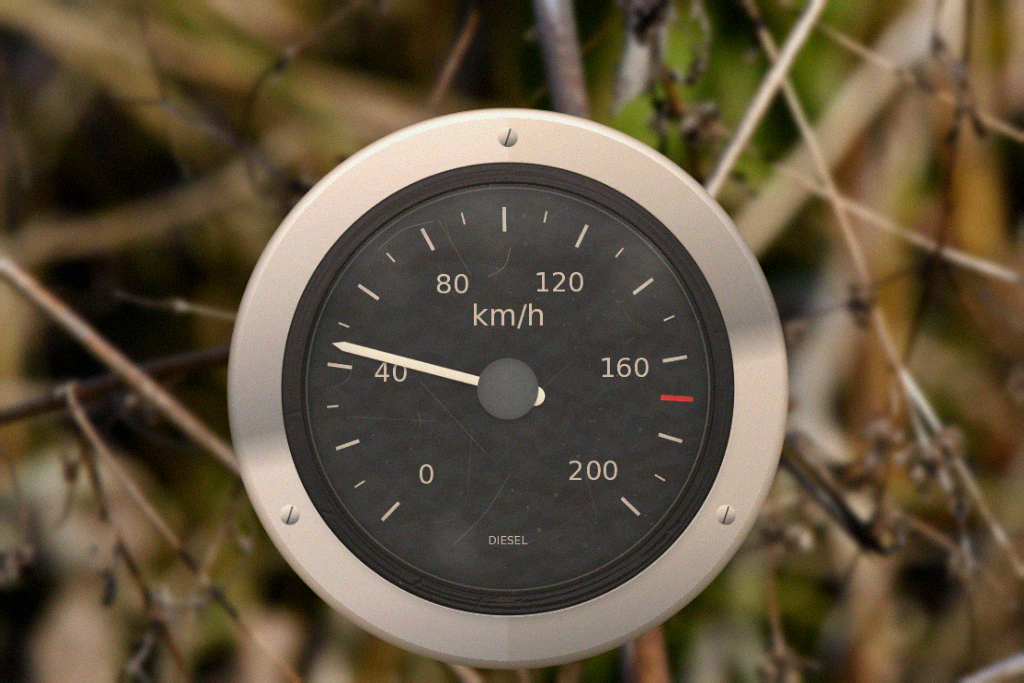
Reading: 45,km/h
